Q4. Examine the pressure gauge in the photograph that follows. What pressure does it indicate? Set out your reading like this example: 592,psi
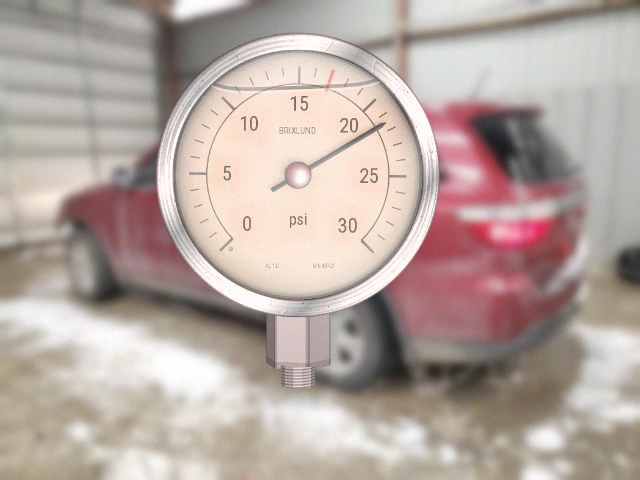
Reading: 21.5,psi
